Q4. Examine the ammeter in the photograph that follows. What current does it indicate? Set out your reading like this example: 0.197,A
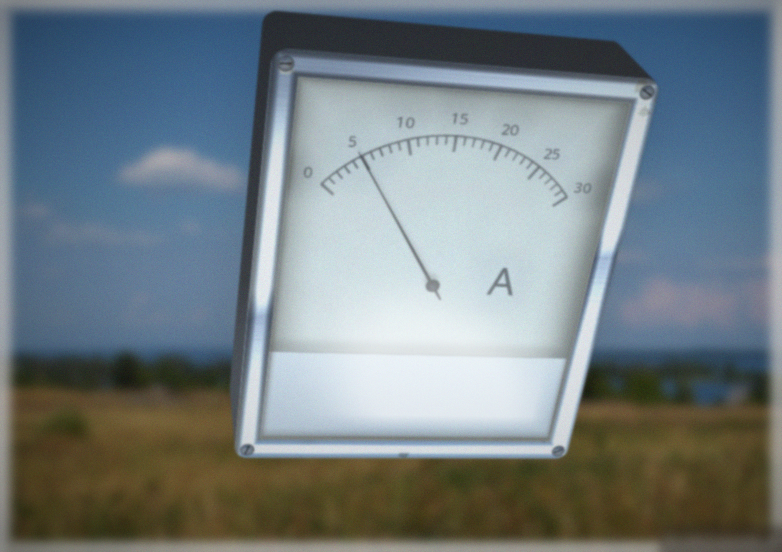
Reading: 5,A
